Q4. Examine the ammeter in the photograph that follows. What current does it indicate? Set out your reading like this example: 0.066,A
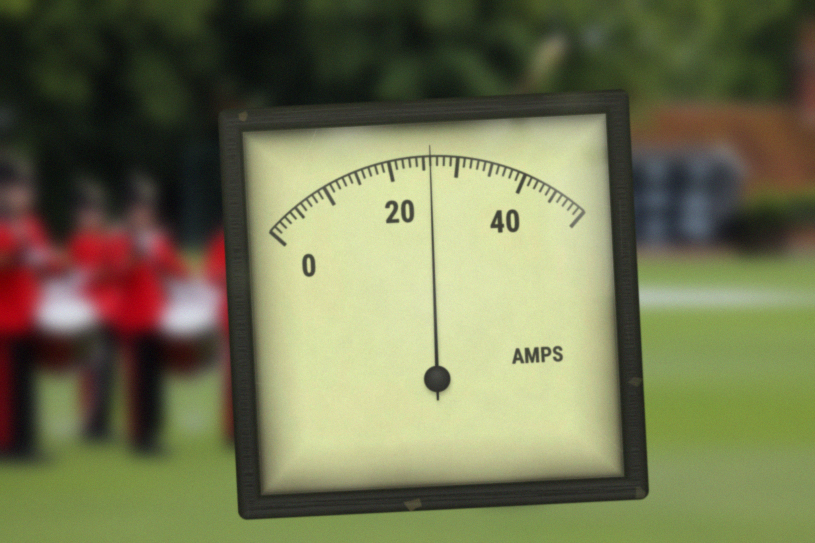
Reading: 26,A
